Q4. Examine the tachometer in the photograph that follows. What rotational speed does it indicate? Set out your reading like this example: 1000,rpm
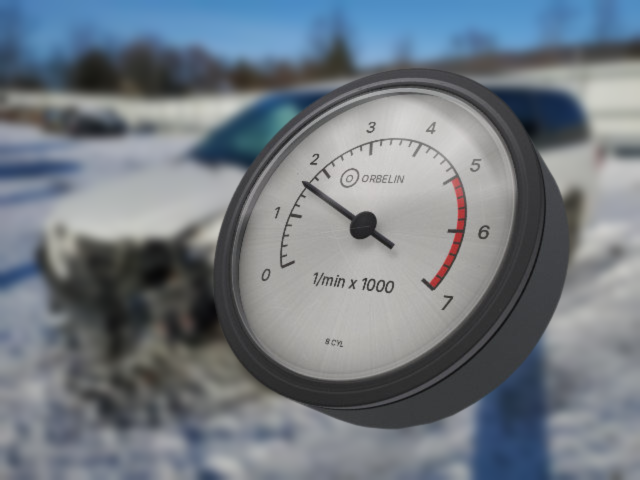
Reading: 1600,rpm
